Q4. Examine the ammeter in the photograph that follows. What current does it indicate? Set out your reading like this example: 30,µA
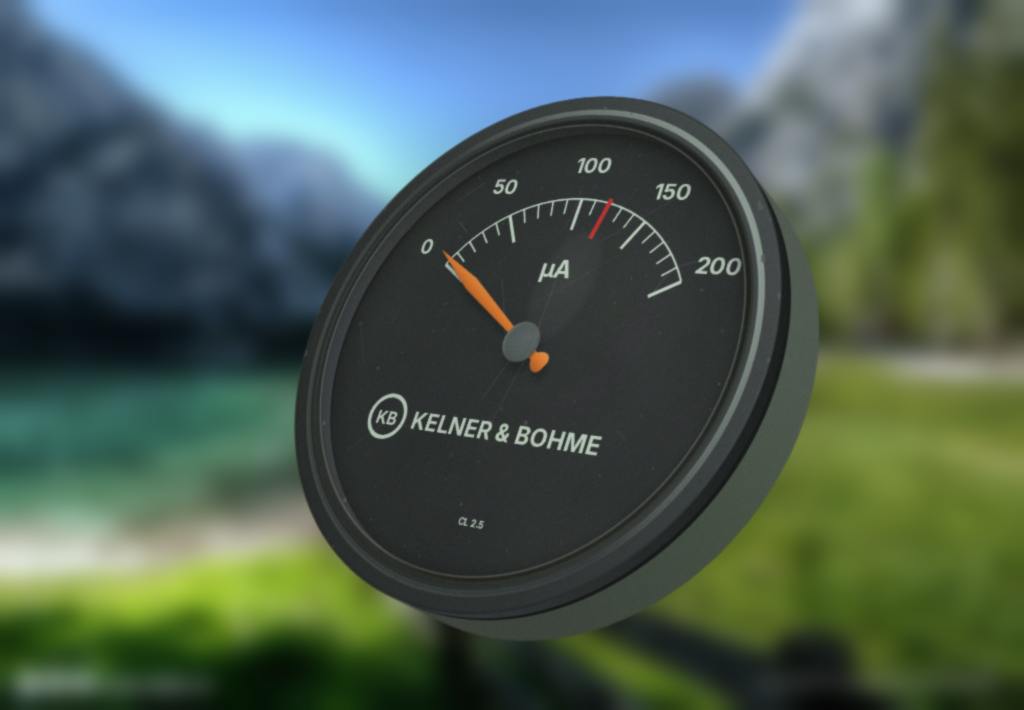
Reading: 5,µA
